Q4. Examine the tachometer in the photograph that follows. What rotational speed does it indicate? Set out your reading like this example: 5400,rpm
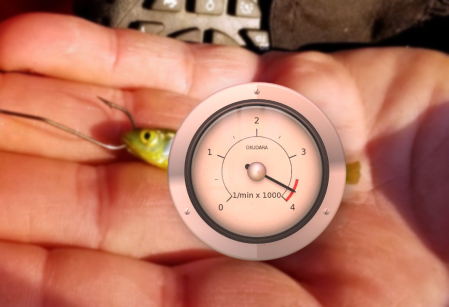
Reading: 3750,rpm
